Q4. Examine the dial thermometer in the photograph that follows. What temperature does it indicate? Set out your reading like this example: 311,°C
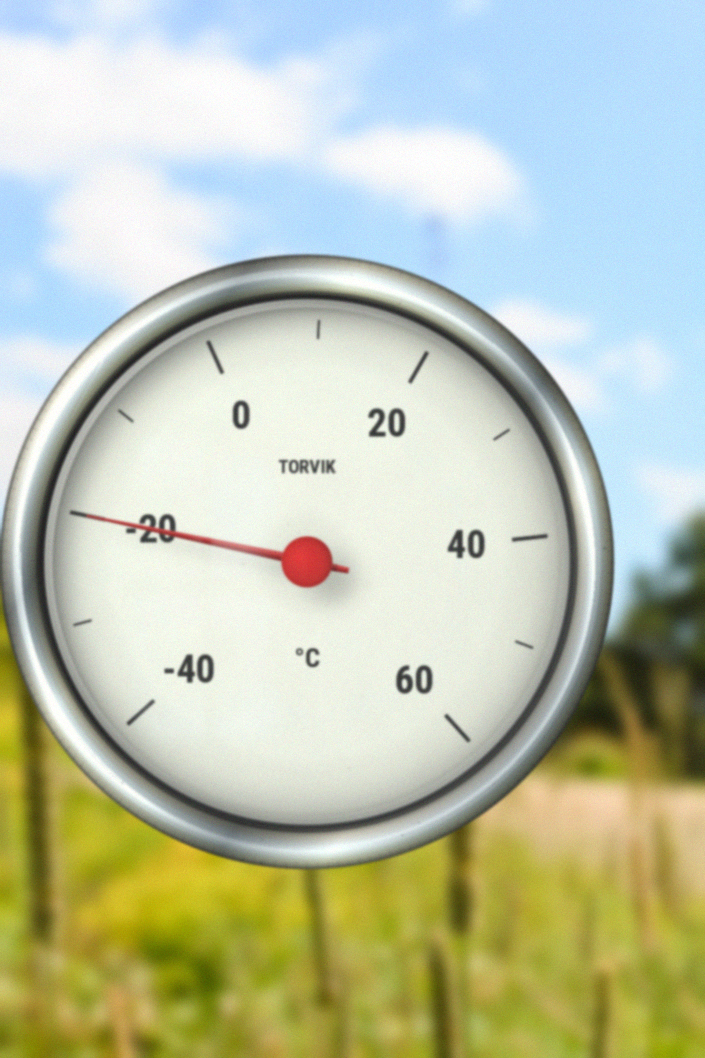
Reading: -20,°C
